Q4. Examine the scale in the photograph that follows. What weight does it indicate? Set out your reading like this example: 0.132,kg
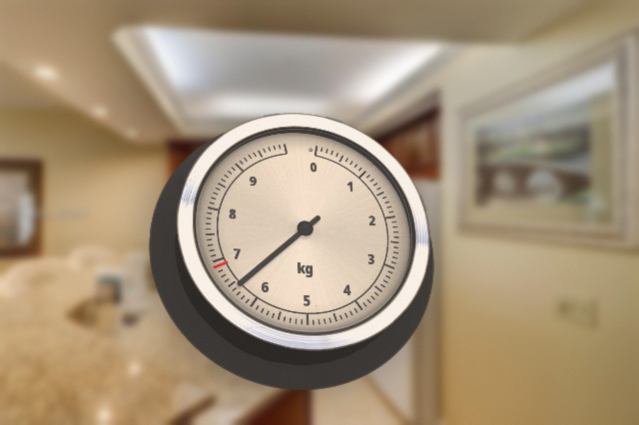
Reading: 6.4,kg
